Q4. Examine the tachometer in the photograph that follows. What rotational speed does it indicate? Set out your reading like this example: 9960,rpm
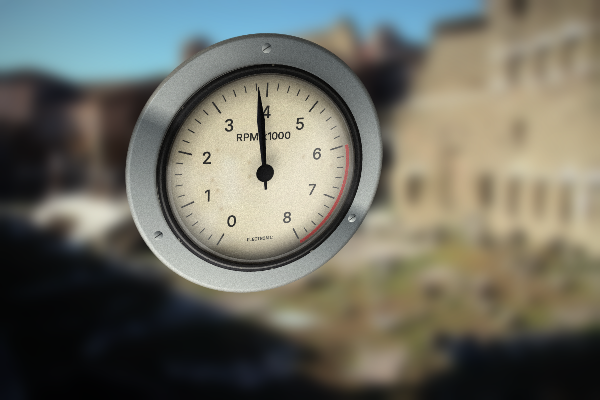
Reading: 3800,rpm
